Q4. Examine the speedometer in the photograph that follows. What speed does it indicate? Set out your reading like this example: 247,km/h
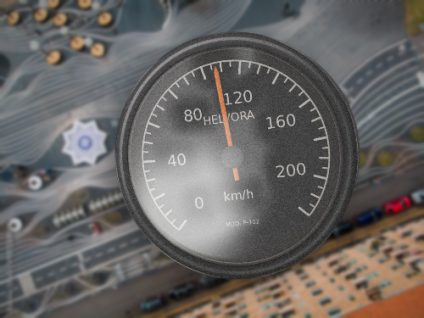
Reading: 107.5,km/h
